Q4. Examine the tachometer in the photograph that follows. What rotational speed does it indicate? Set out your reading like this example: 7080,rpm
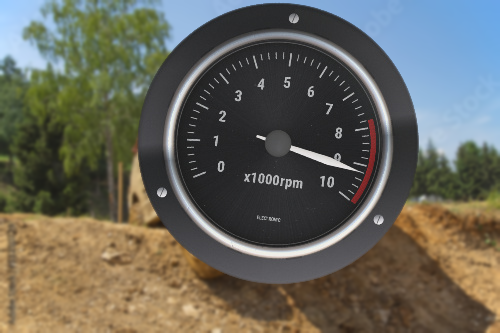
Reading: 9200,rpm
